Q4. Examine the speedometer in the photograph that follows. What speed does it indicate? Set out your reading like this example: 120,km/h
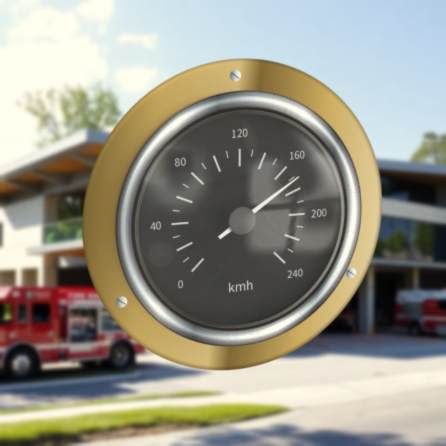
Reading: 170,km/h
